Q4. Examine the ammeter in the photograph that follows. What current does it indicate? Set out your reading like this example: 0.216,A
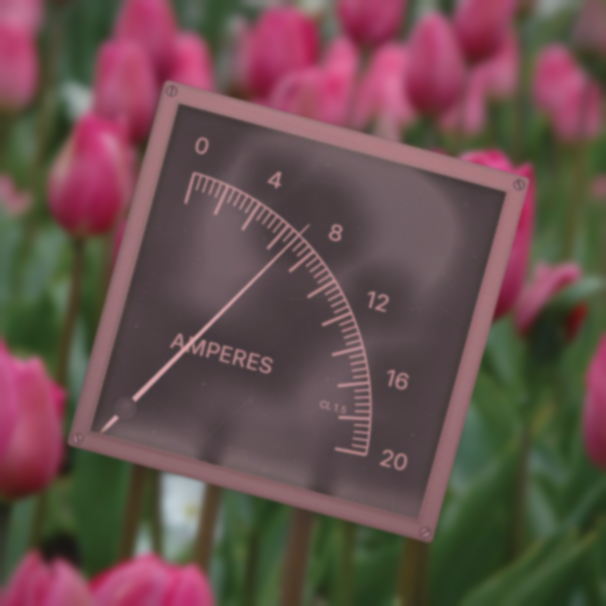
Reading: 6.8,A
